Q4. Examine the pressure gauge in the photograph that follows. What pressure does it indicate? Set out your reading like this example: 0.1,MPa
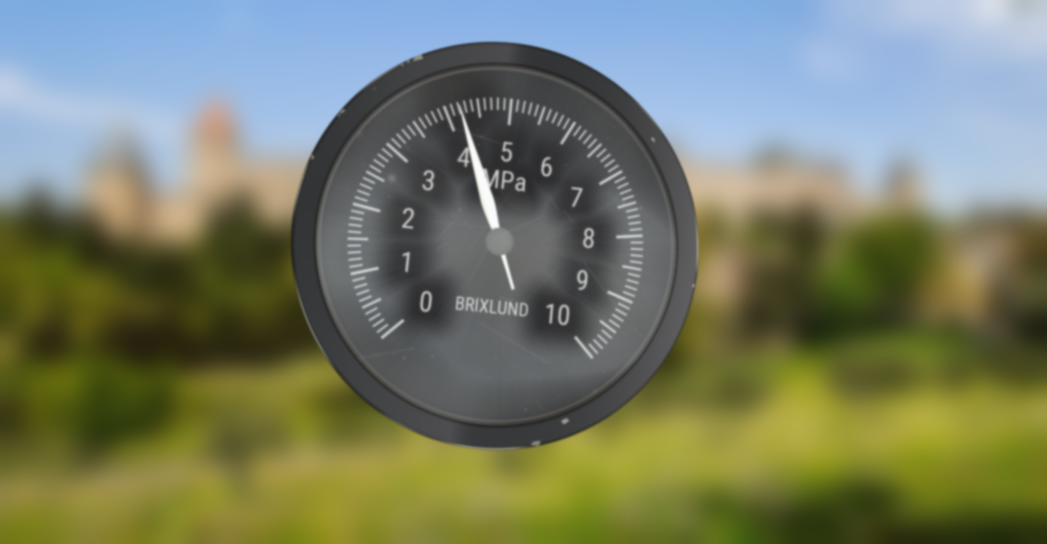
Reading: 4.2,MPa
